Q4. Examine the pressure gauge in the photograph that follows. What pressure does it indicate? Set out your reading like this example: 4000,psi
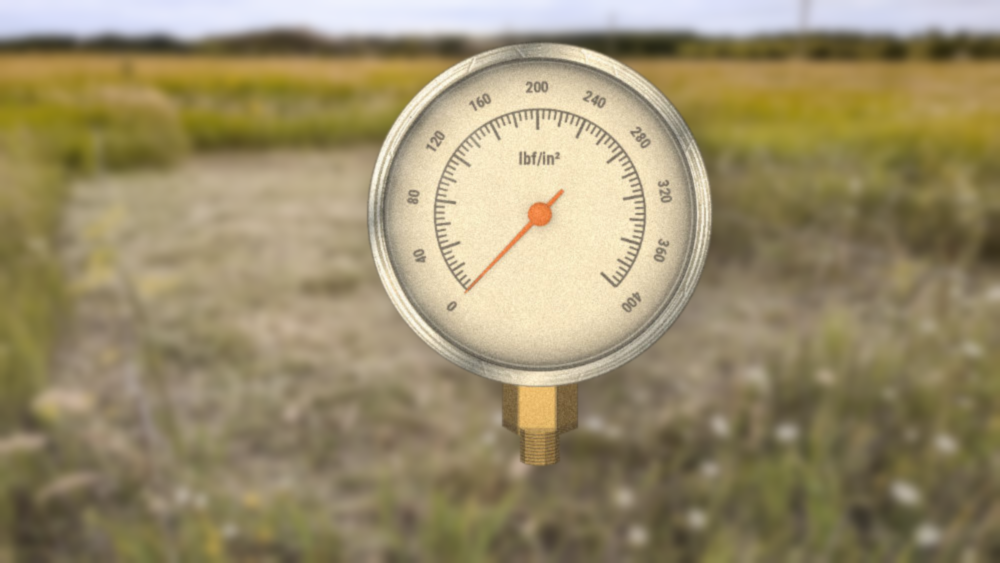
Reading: 0,psi
